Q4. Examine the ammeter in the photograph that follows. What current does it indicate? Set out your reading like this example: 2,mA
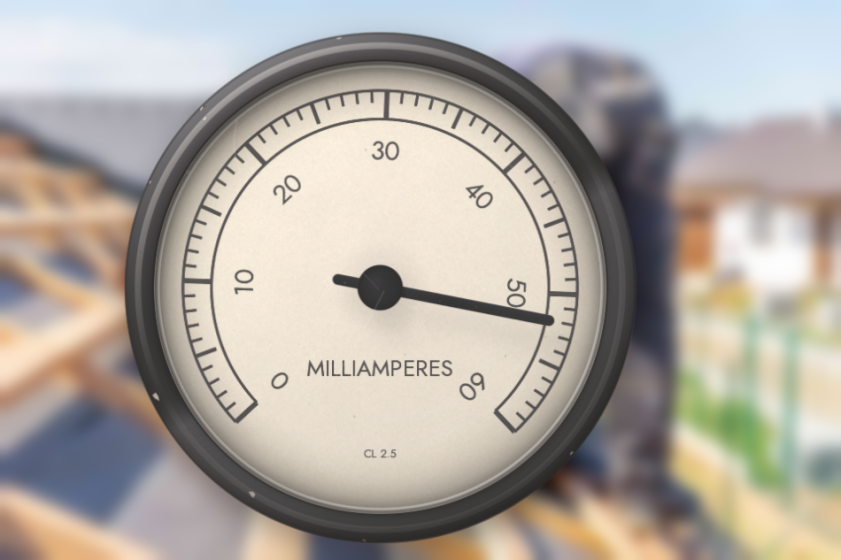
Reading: 52,mA
